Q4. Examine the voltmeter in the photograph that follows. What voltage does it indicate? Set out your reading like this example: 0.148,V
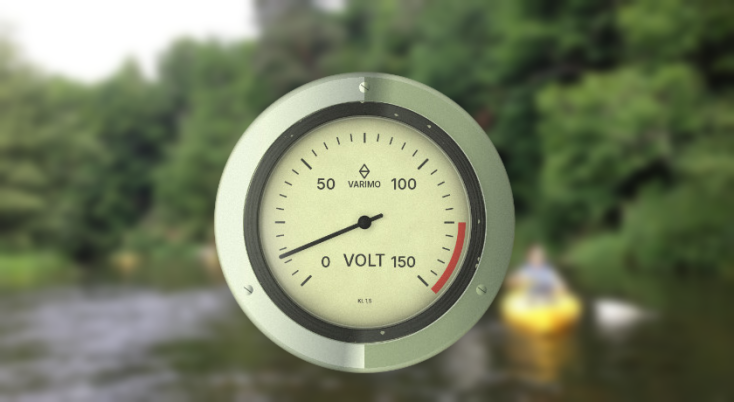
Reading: 12.5,V
